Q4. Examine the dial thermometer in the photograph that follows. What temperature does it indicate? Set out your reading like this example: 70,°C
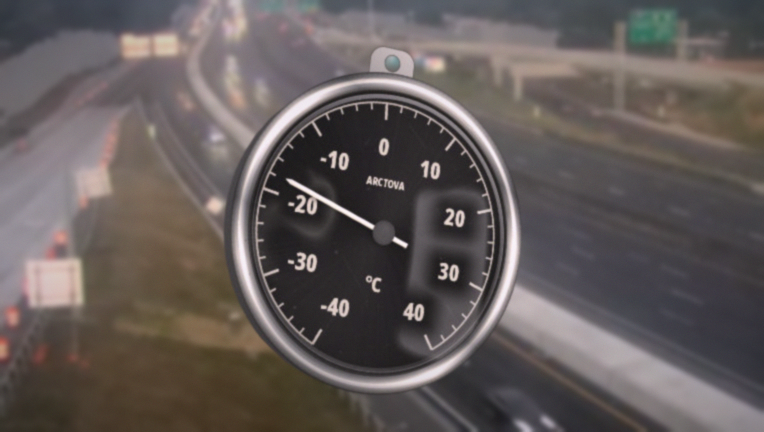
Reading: -18,°C
